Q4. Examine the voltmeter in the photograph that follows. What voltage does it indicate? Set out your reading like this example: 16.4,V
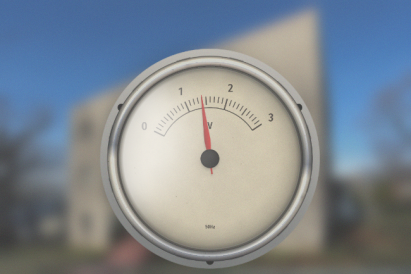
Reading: 1.4,V
